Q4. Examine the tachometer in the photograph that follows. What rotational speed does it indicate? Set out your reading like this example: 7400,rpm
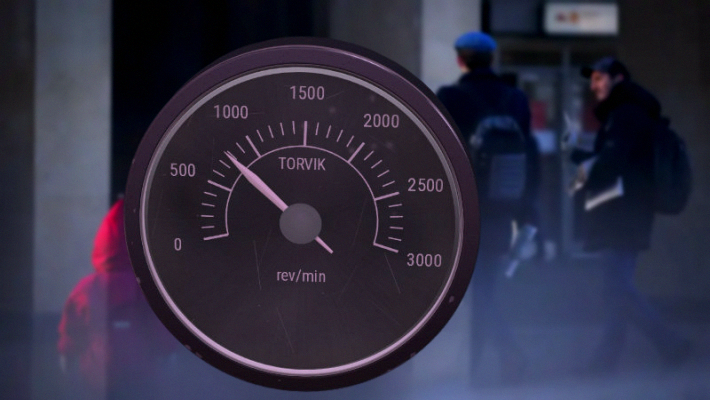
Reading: 800,rpm
